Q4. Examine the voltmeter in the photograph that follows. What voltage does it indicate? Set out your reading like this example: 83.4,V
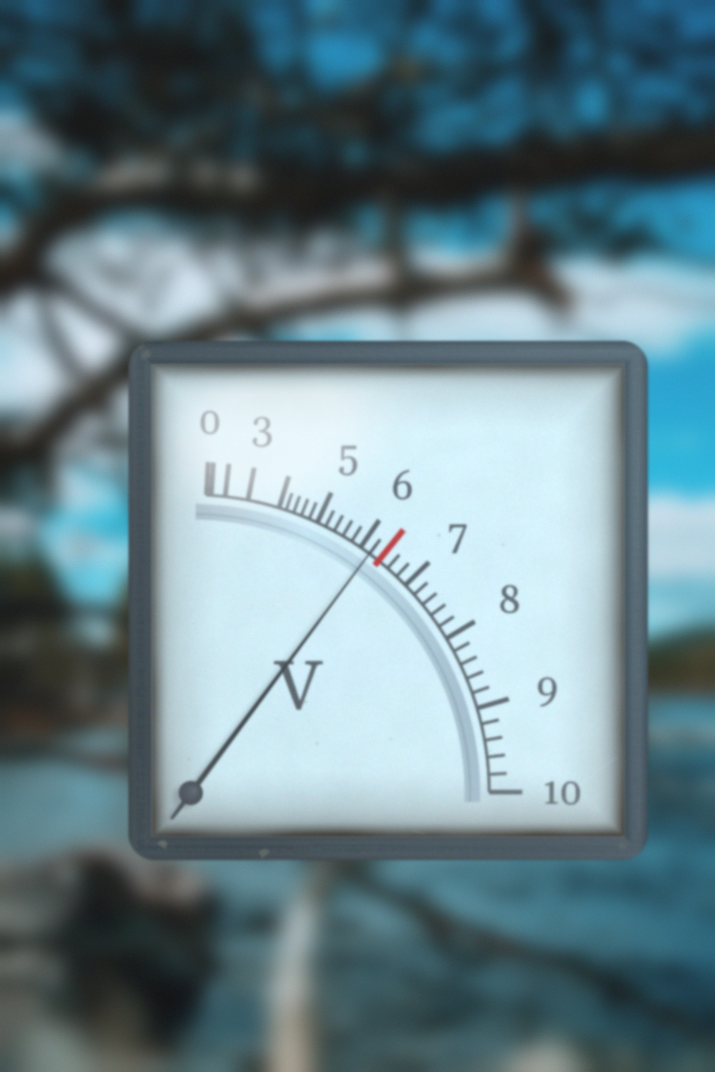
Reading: 6.2,V
